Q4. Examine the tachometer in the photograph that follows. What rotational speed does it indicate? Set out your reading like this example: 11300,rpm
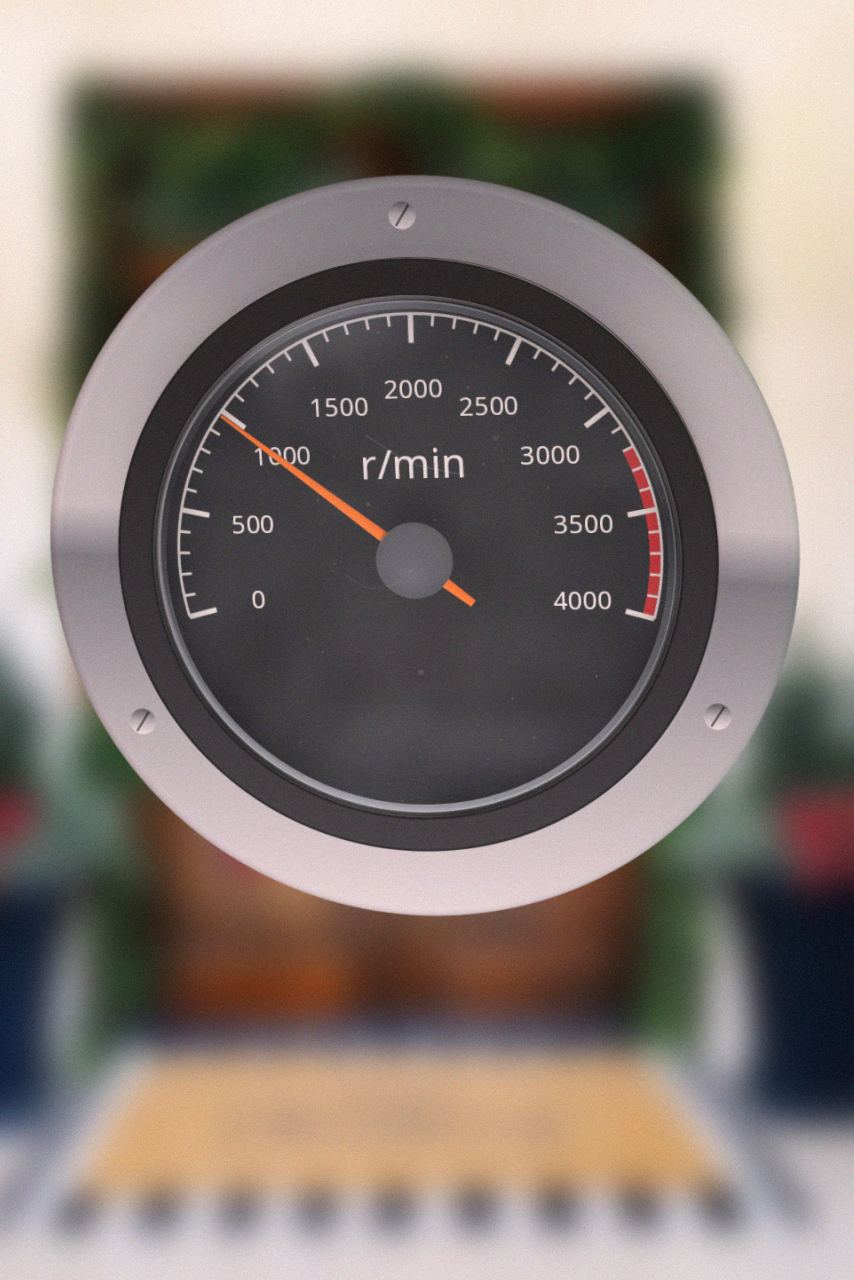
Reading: 1000,rpm
